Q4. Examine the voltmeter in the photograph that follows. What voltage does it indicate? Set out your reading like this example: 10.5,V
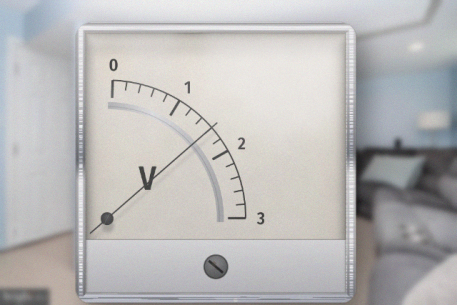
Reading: 1.6,V
